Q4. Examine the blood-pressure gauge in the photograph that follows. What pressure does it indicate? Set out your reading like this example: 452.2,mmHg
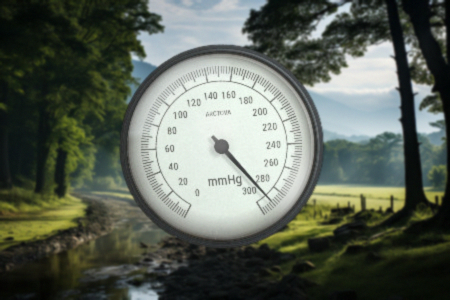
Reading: 290,mmHg
